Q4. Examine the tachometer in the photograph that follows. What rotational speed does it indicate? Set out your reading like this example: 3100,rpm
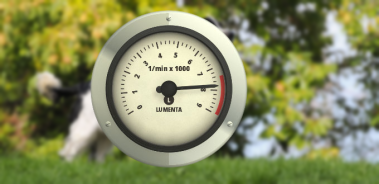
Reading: 7800,rpm
